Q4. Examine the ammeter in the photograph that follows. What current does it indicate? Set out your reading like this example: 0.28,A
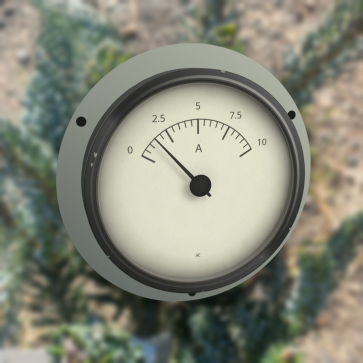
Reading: 1.5,A
